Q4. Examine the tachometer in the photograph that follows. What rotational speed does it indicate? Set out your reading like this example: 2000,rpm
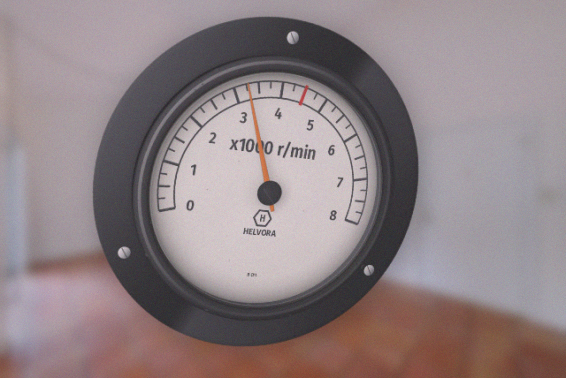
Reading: 3250,rpm
